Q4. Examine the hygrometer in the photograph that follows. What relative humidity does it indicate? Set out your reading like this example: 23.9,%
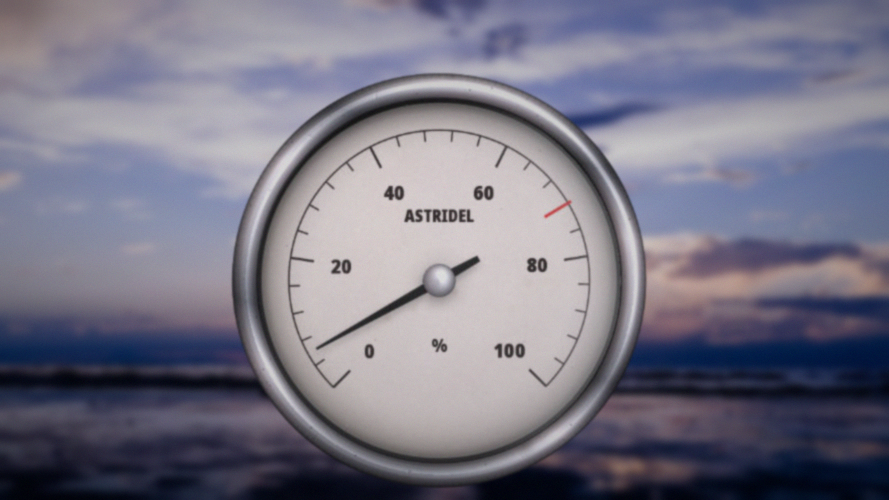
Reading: 6,%
